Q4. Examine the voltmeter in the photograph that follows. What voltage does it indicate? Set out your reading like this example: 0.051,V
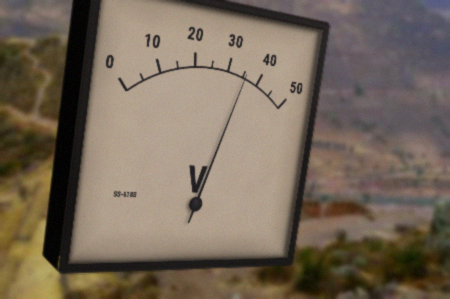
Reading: 35,V
